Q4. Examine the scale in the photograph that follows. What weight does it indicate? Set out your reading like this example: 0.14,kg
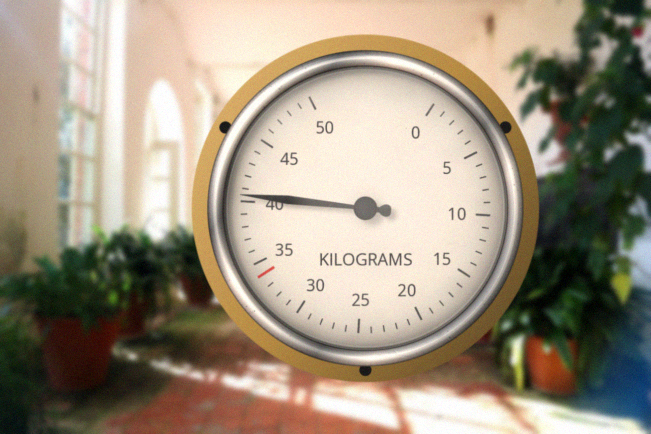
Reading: 40.5,kg
